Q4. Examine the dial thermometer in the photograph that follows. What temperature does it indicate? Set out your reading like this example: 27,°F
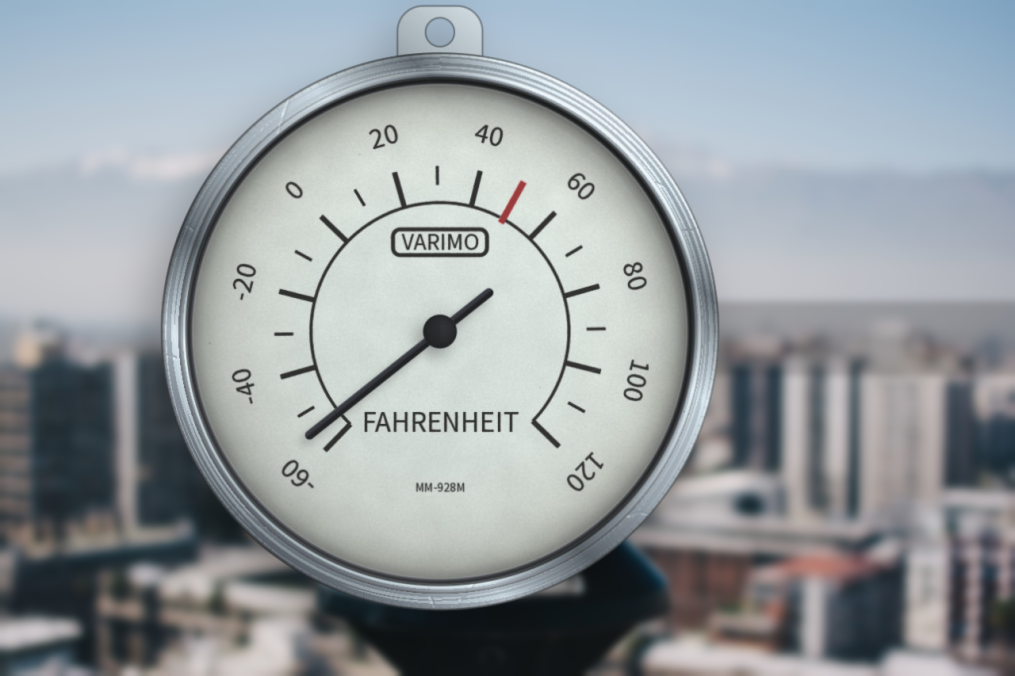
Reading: -55,°F
